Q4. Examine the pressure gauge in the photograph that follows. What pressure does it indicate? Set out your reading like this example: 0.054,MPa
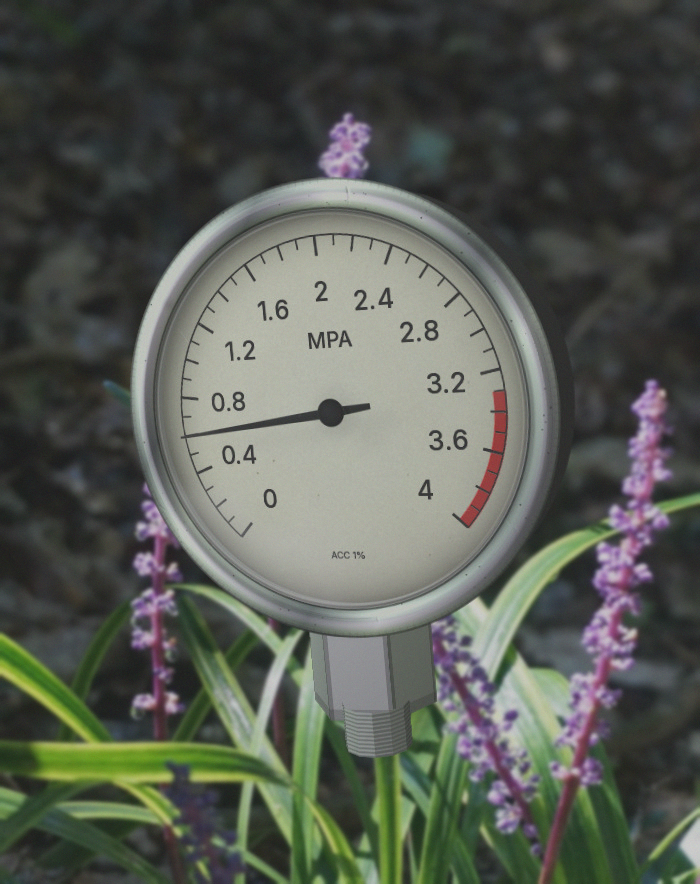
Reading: 0.6,MPa
